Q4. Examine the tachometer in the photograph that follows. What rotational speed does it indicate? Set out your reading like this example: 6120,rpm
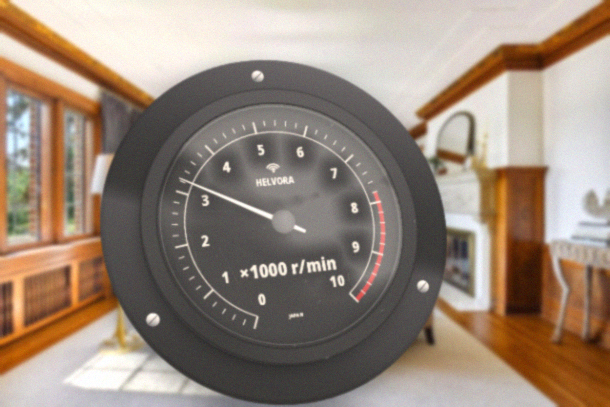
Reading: 3200,rpm
